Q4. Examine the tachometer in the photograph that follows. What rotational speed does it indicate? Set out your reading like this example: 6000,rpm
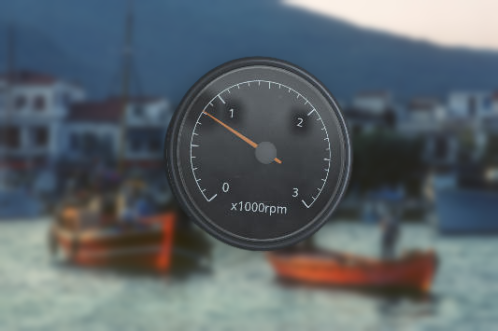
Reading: 800,rpm
